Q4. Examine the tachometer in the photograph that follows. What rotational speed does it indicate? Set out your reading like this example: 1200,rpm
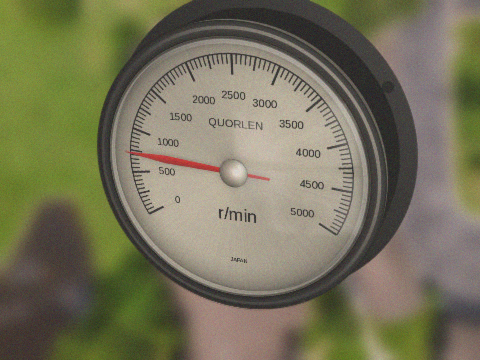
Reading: 750,rpm
